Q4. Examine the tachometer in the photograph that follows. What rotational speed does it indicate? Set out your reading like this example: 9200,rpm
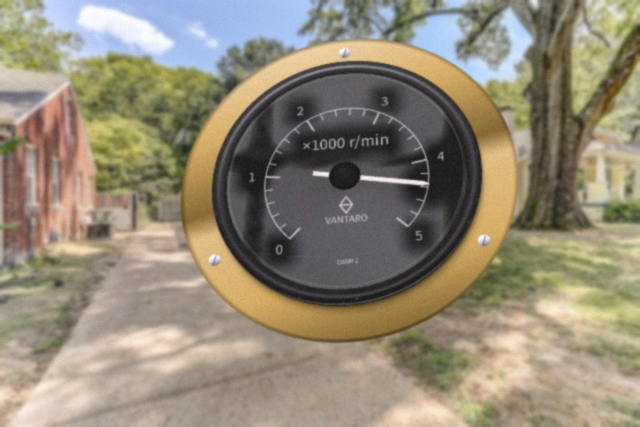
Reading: 4400,rpm
